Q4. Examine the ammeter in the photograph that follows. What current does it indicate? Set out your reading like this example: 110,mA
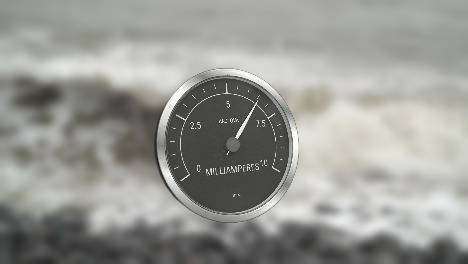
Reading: 6.5,mA
